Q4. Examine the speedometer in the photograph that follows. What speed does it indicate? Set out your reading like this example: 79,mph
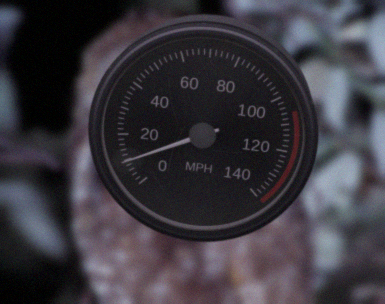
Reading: 10,mph
